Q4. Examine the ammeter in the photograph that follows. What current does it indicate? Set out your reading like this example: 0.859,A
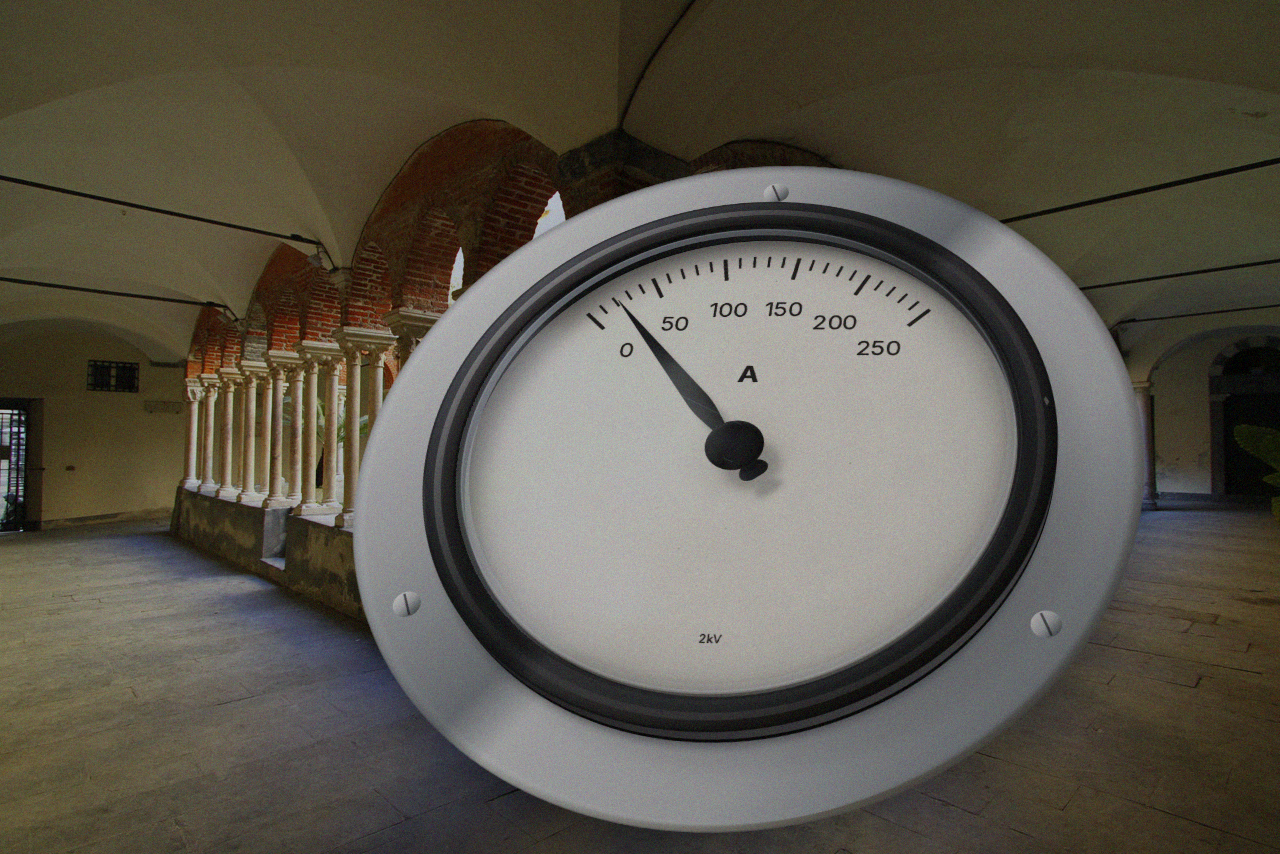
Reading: 20,A
